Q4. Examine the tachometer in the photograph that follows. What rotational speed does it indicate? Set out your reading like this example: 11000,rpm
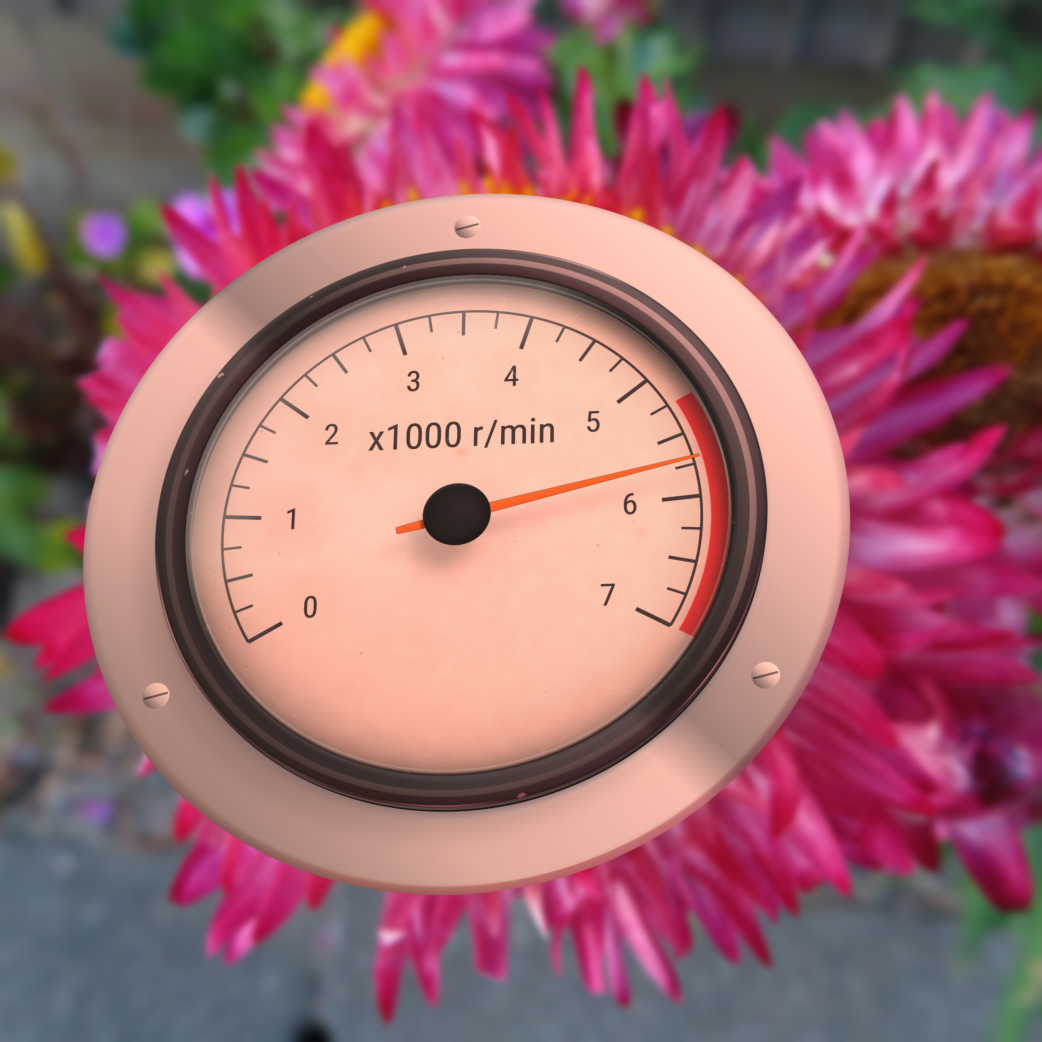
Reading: 5750,rpm
